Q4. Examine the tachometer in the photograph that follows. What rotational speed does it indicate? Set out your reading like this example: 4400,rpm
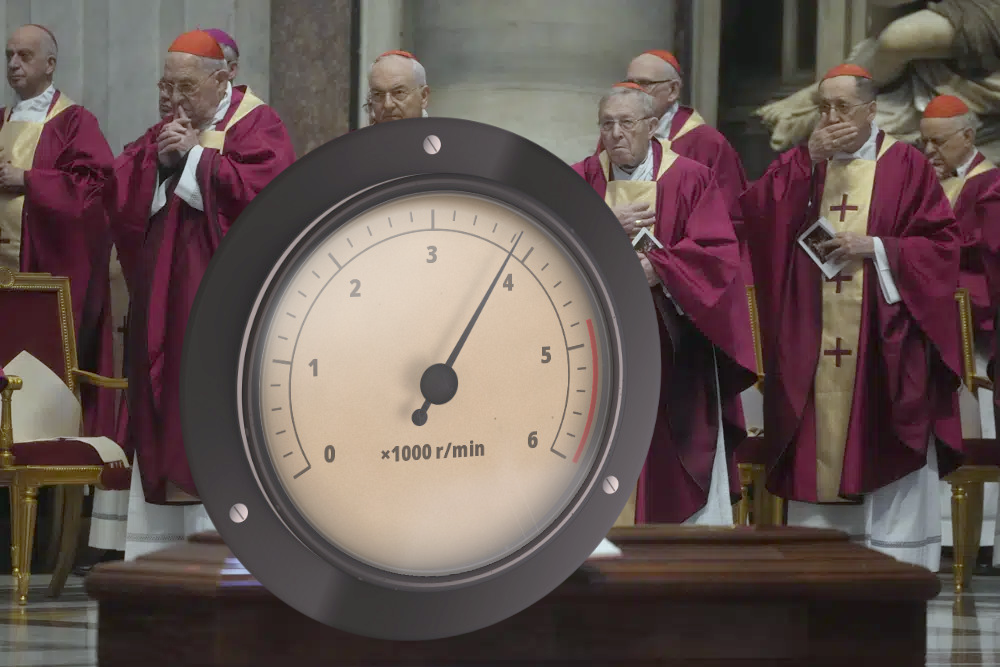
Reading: 3800,rpm
